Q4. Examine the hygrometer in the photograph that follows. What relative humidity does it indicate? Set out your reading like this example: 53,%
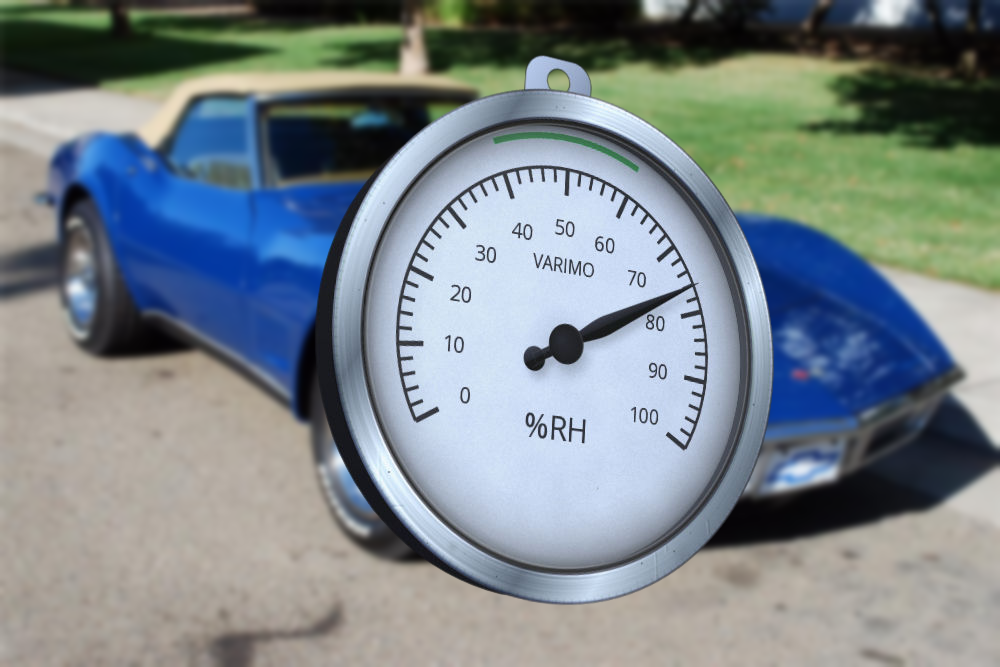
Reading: 76,%
